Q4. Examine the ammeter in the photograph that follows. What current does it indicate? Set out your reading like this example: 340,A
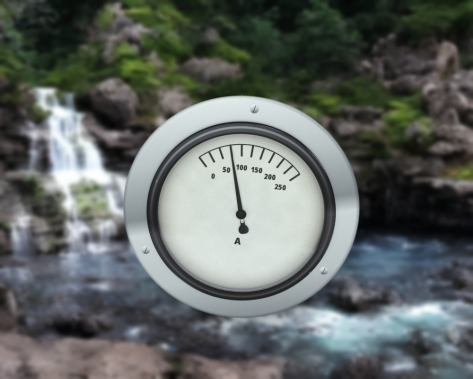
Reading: 75,A
